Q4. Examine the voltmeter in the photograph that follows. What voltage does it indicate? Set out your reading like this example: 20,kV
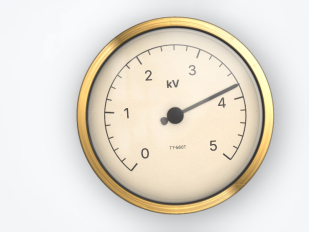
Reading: 3.8,kV
